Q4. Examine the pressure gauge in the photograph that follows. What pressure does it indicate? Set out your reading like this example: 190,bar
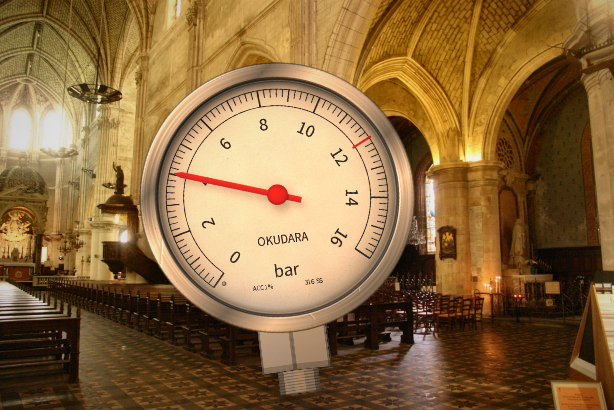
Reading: 4,bar
